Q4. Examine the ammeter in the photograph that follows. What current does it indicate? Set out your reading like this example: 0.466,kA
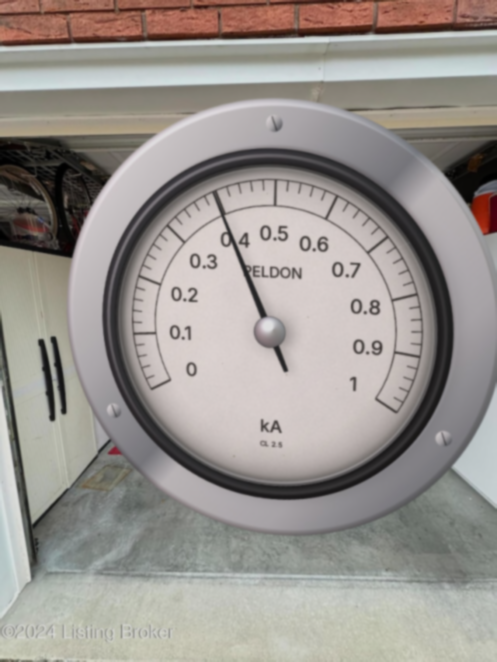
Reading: 0.4,kA
